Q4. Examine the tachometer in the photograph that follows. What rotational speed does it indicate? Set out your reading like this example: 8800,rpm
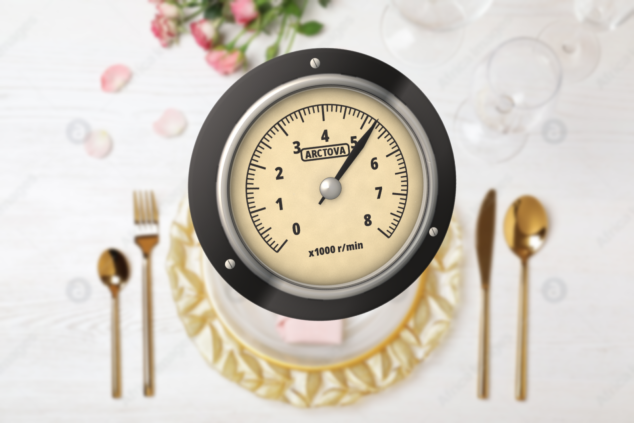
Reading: 5200,rpm
